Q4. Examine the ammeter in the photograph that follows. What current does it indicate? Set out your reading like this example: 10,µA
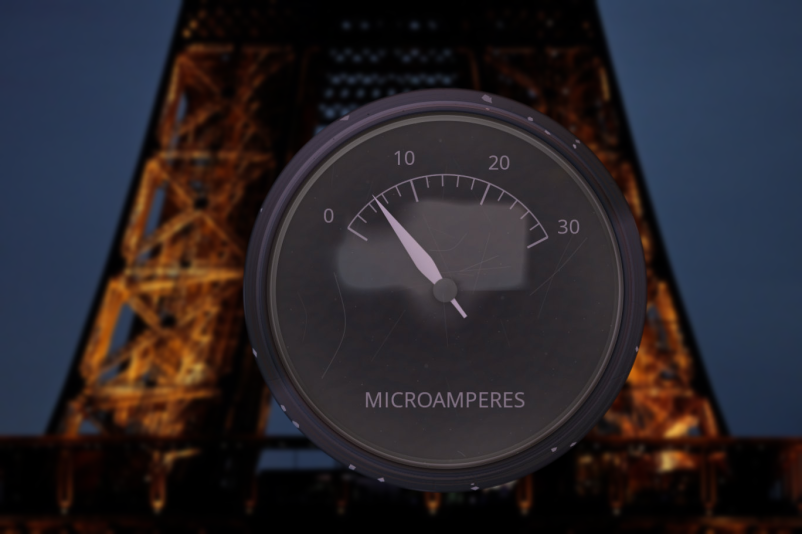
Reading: 5,µA
